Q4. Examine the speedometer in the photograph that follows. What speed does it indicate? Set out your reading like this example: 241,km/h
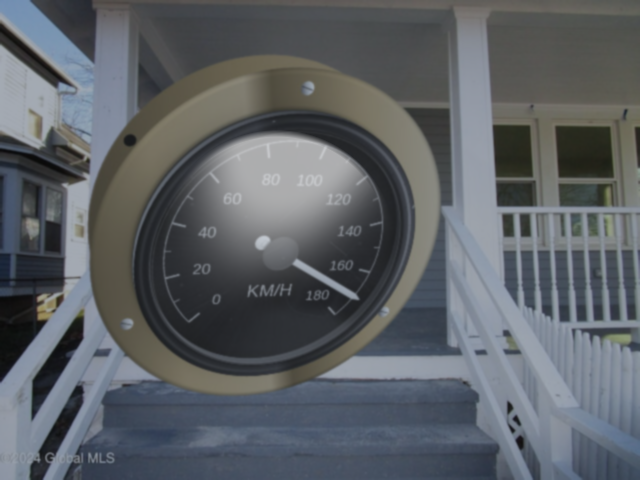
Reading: 170,km/h
